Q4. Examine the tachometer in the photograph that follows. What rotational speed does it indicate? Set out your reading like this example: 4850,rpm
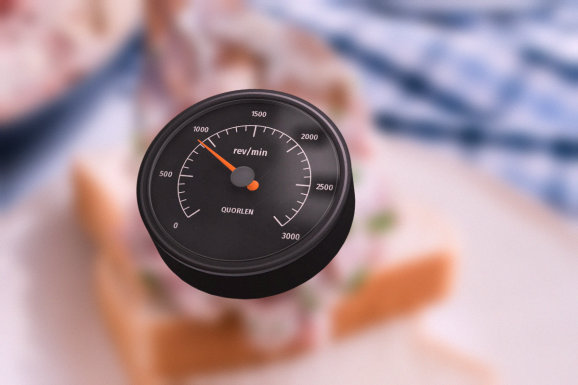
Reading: 900,rpm
